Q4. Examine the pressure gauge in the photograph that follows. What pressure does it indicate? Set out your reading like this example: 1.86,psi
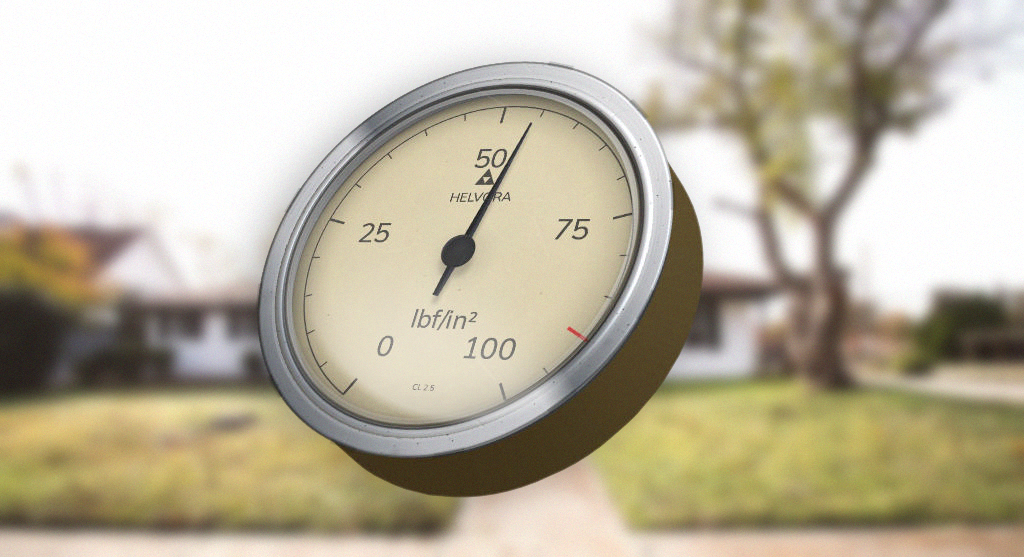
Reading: 55,psi
